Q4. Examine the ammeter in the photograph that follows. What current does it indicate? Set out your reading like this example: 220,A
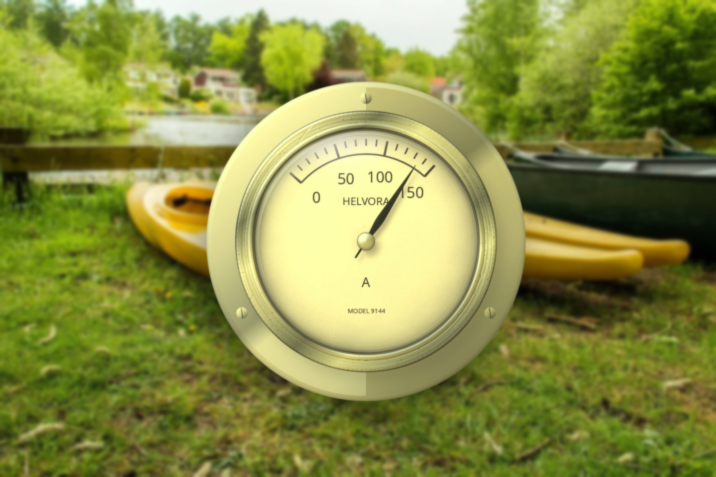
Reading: 135,A
